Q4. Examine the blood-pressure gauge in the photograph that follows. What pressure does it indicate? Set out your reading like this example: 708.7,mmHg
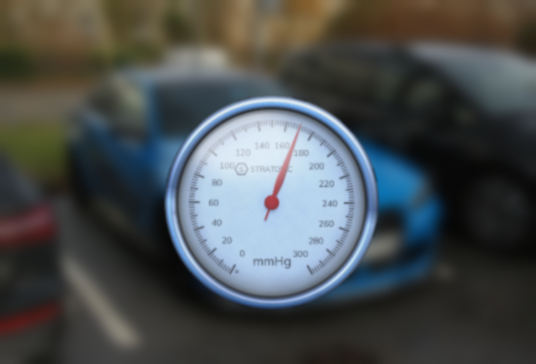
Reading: 170,mmHg
